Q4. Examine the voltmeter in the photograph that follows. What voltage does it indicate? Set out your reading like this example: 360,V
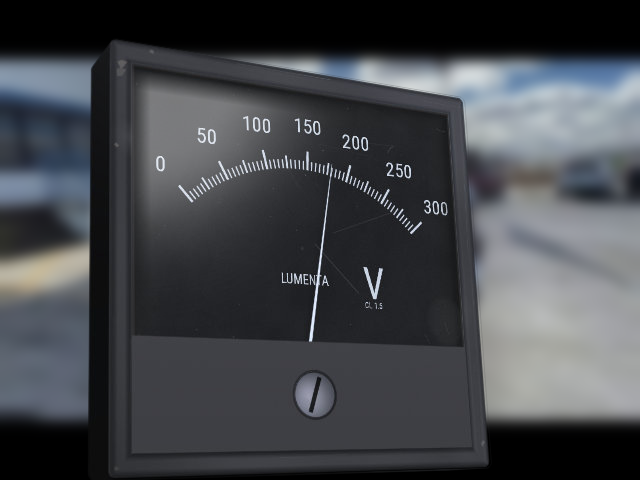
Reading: 175,V
